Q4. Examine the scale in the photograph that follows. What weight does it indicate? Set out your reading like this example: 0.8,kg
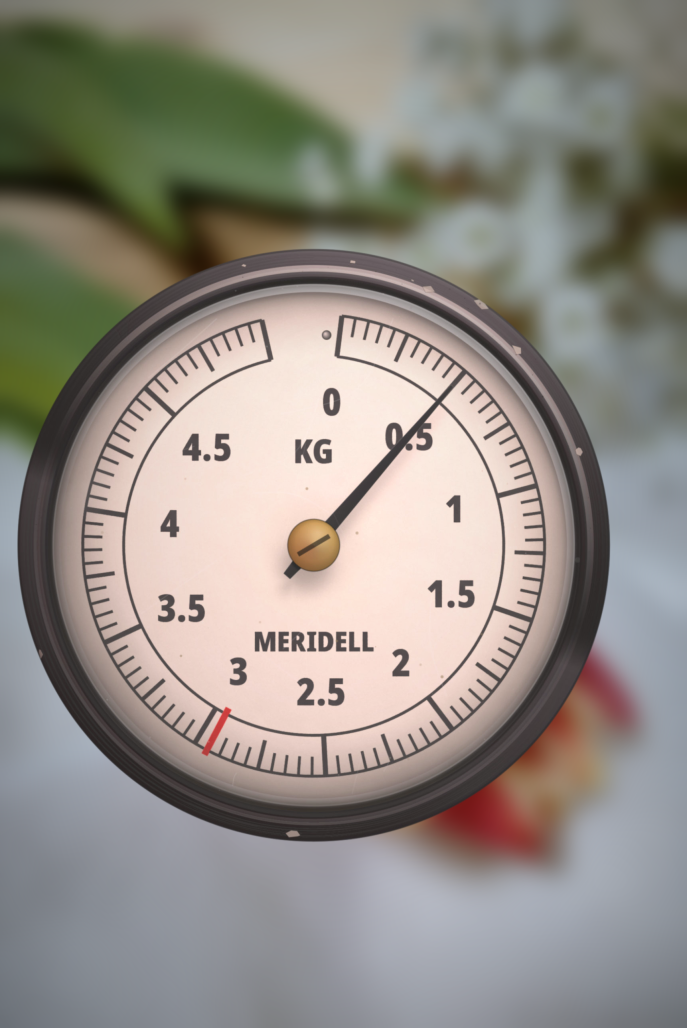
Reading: 0.5,kg
